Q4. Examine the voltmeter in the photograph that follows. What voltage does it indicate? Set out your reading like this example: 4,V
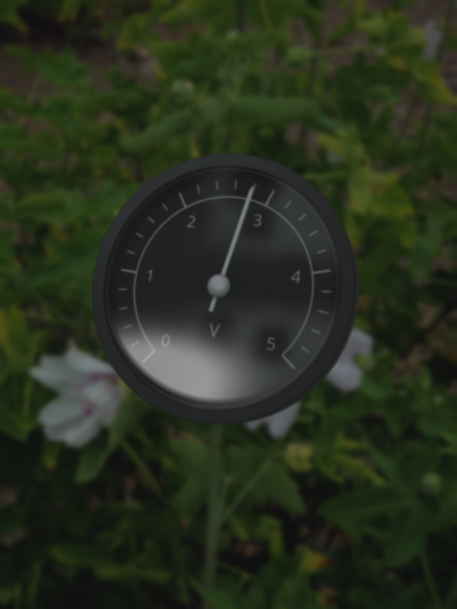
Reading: 2.8,V
